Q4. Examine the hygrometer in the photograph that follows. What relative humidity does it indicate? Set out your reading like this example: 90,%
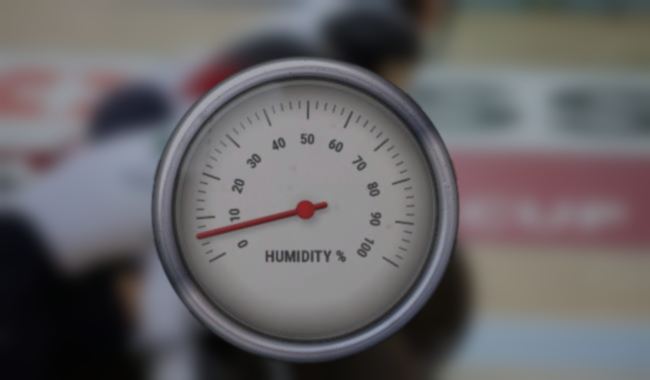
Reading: 6,%
